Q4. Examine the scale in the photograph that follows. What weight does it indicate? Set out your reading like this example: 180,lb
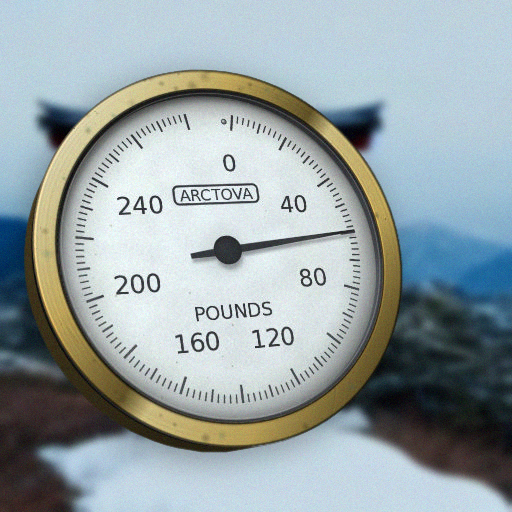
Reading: 60,lb
